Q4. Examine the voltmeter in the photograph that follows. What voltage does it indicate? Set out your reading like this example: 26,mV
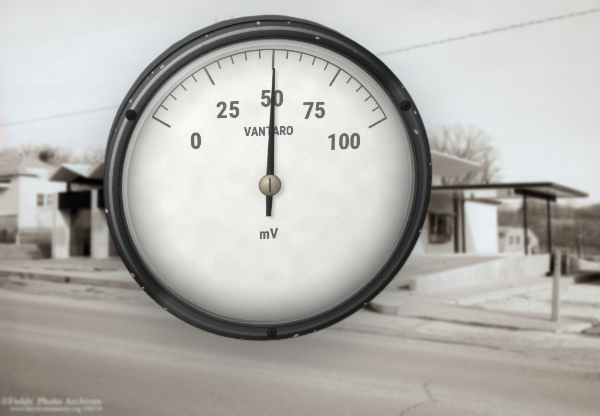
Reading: 50,mV
